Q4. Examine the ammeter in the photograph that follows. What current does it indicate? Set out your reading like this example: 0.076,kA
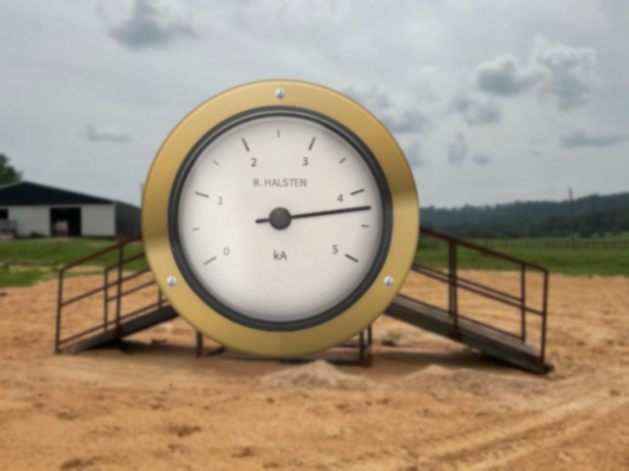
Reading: 4.25,kA
